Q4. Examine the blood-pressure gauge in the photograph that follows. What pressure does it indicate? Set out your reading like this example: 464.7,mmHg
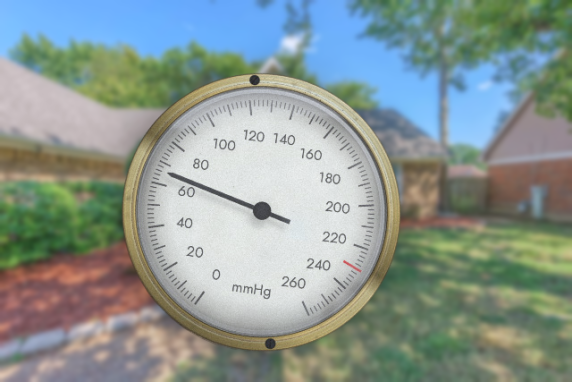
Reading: 66,mmHg
